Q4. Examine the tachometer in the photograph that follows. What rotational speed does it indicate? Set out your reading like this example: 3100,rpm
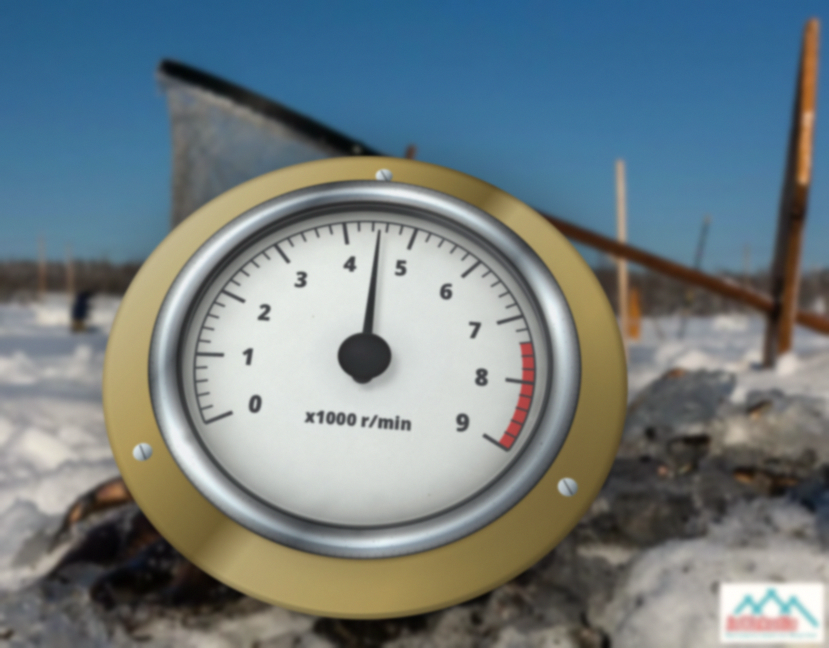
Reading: 4500,rpm
